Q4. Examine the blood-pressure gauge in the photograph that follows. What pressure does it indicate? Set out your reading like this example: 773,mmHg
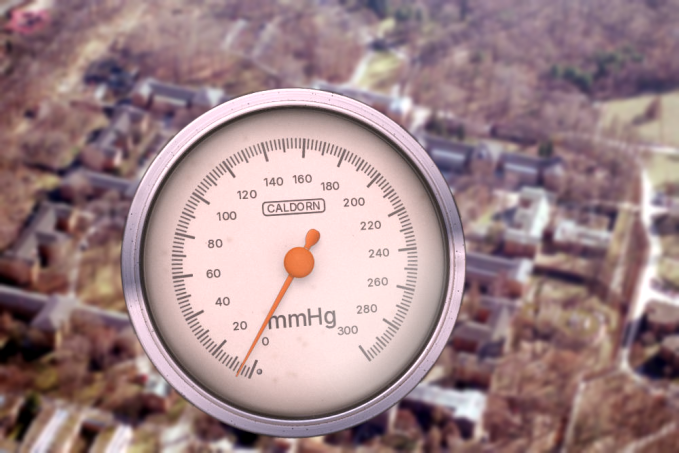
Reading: 6,mmHg
